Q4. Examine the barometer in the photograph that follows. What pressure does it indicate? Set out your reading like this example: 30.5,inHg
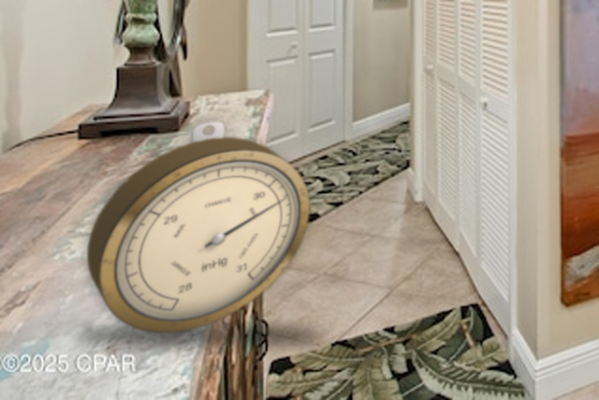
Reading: 30.2,inHg
